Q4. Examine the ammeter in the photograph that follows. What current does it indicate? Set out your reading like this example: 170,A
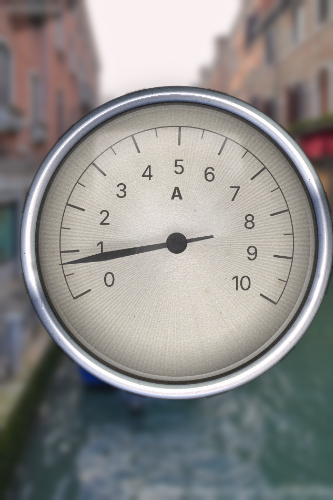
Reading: 0.75,A
